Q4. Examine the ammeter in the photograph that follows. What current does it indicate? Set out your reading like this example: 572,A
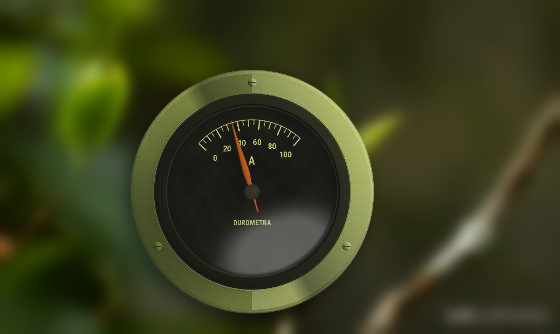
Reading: 35,A
